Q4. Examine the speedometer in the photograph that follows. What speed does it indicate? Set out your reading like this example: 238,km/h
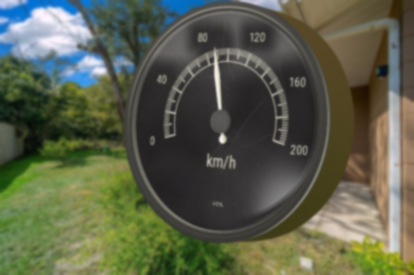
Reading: 90,km/h
